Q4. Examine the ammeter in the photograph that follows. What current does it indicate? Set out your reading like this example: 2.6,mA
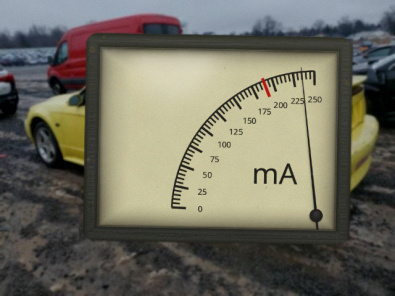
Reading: 235,mA
